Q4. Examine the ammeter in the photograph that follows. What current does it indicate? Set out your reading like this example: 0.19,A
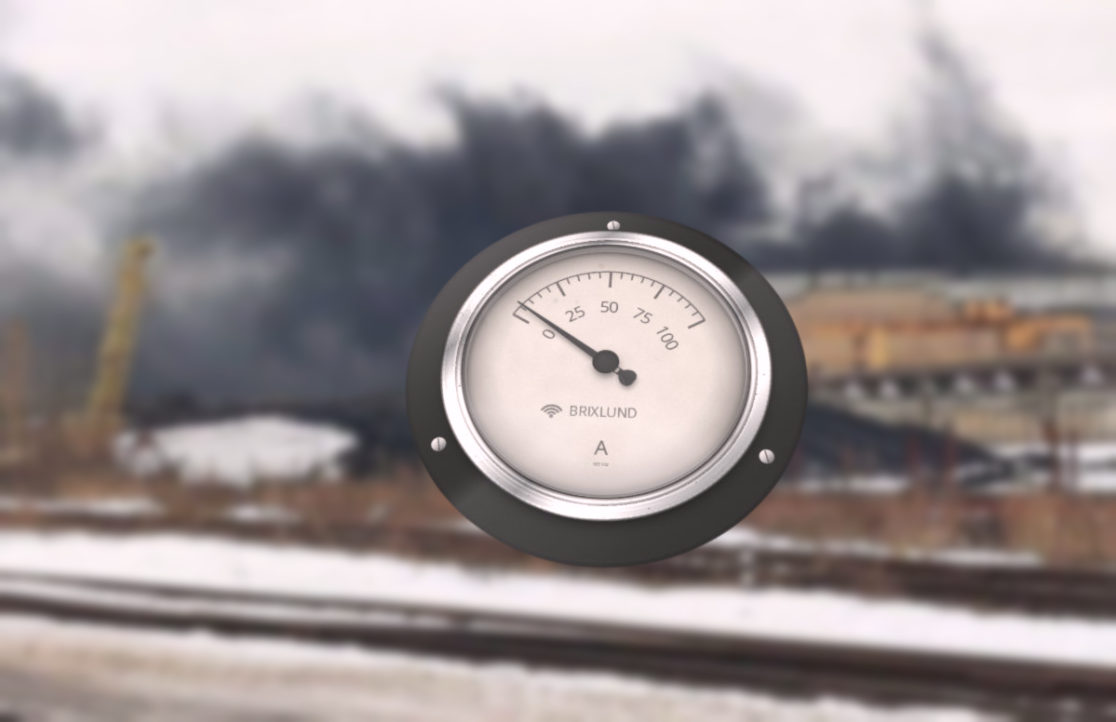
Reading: 5,A
